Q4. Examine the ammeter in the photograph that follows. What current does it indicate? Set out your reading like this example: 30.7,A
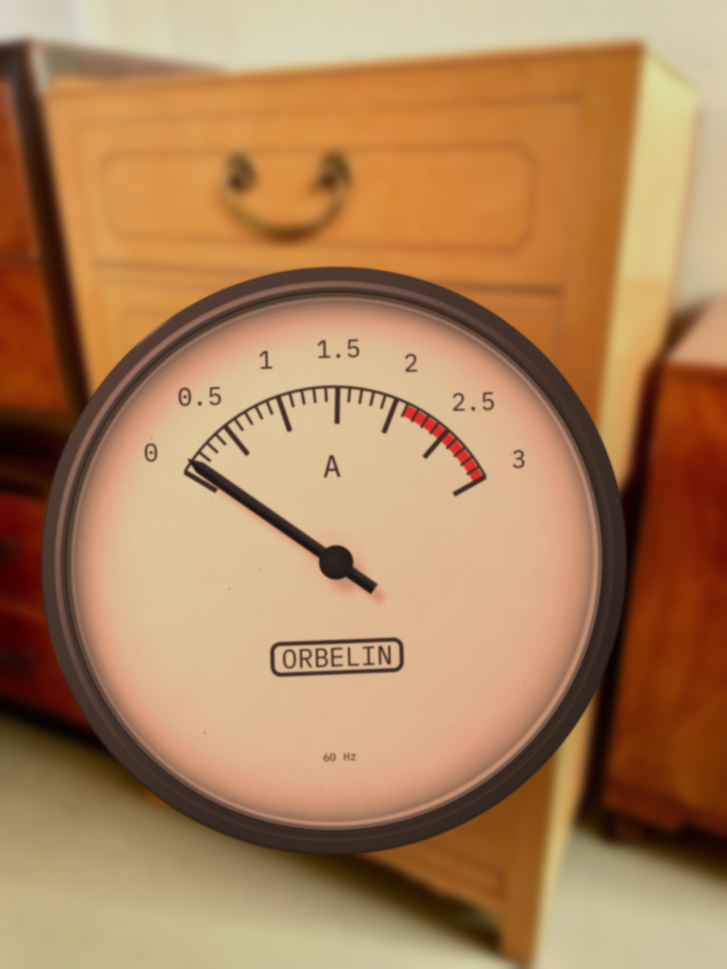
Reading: 0.1,A
